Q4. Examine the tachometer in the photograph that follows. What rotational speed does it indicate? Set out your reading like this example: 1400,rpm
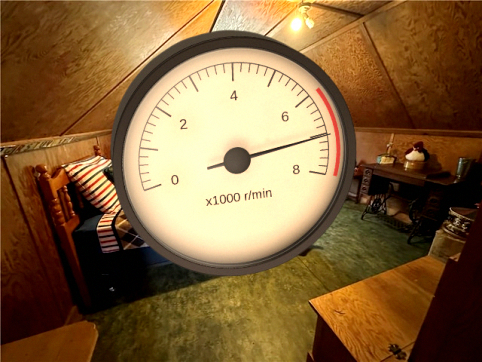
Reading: 7000,rpm
